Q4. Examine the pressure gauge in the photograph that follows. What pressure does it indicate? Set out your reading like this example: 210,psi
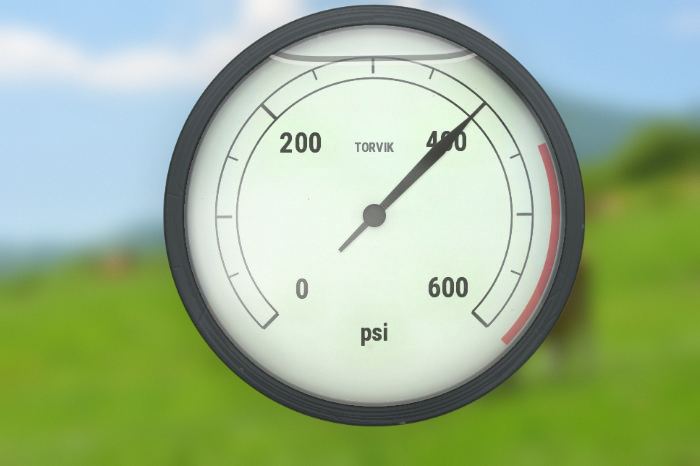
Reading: 400,psi
